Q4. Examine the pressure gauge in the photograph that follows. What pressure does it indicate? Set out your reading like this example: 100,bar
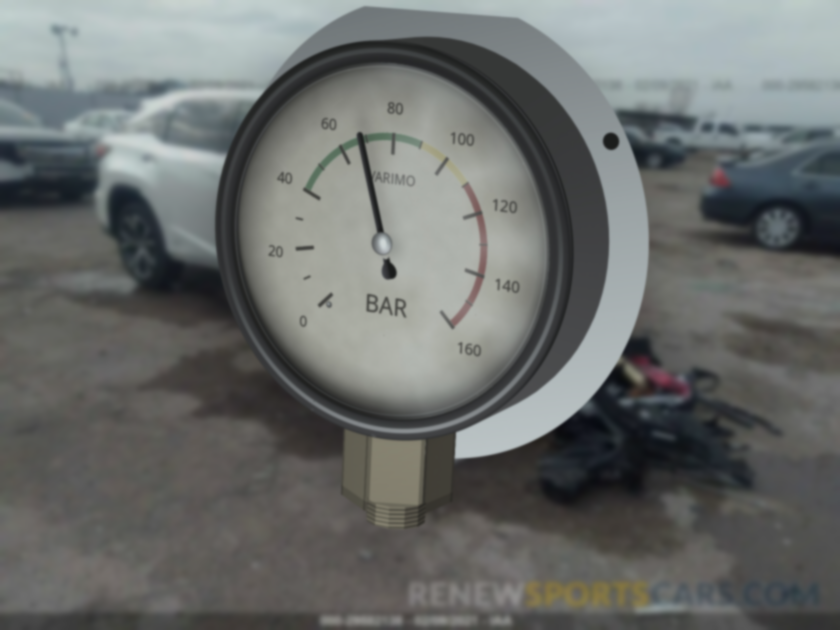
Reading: 70,bar
